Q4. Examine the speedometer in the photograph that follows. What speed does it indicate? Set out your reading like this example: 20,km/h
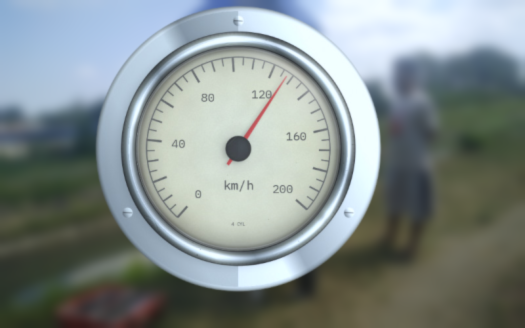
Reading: 127.5,km/h
